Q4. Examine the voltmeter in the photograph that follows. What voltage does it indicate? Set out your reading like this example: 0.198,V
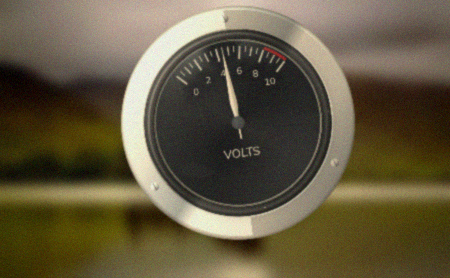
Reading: 4.5,V
